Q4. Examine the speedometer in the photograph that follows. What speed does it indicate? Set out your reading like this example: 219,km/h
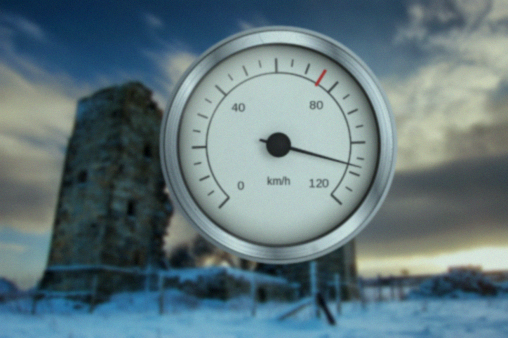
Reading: 107.5,km/h
